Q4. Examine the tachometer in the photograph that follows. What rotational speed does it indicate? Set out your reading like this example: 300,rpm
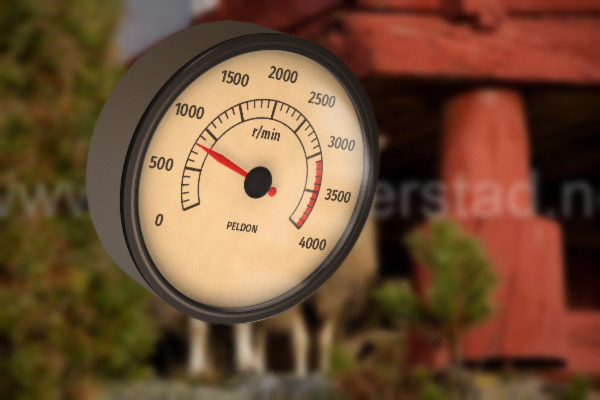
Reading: 800,rpm
